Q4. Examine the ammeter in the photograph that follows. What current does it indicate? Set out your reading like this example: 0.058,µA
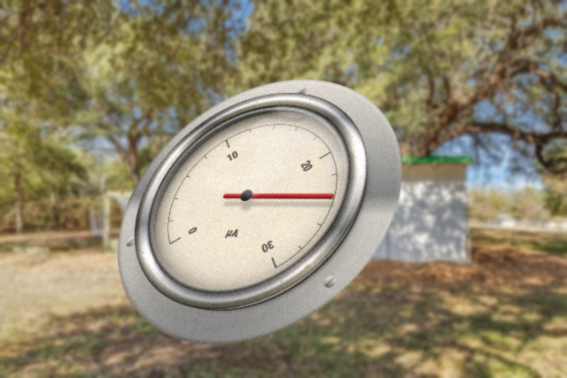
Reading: 24,µA
